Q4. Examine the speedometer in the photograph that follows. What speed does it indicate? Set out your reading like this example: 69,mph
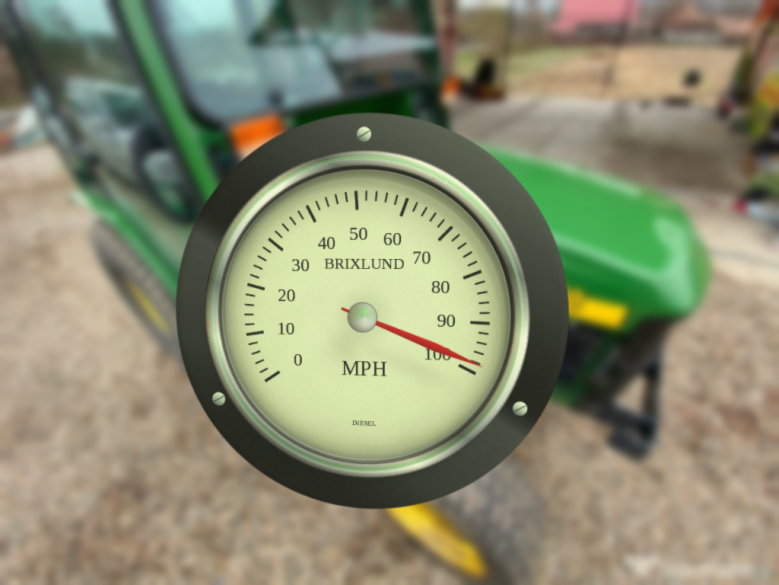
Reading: 98,mph
